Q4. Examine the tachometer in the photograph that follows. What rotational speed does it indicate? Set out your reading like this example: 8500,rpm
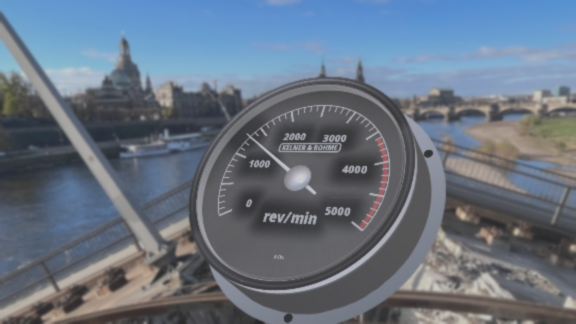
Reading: 1300,rpm
